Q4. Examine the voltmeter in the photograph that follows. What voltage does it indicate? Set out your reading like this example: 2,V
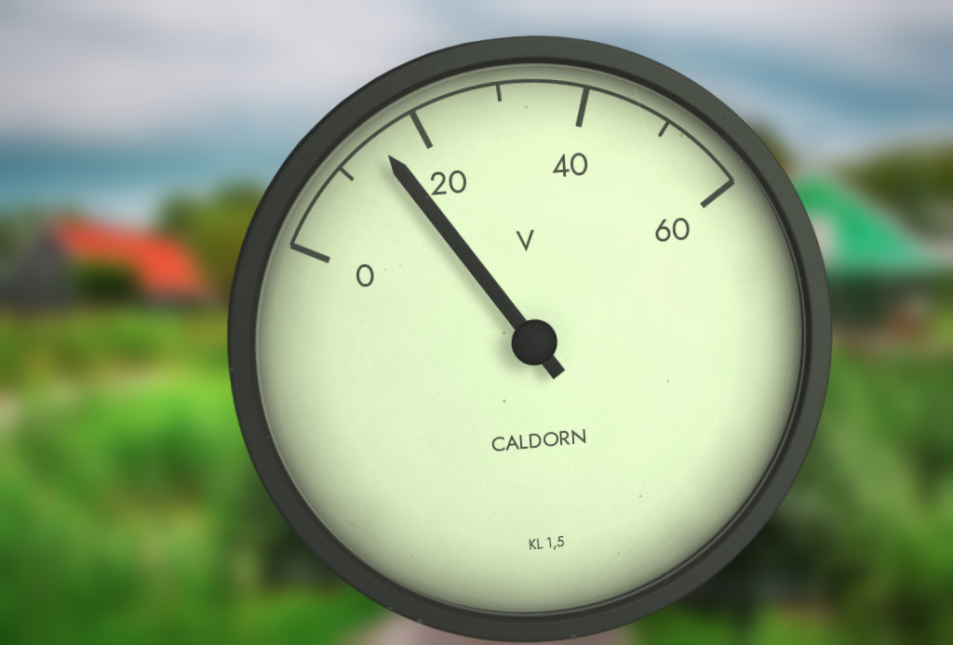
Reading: 15,V
